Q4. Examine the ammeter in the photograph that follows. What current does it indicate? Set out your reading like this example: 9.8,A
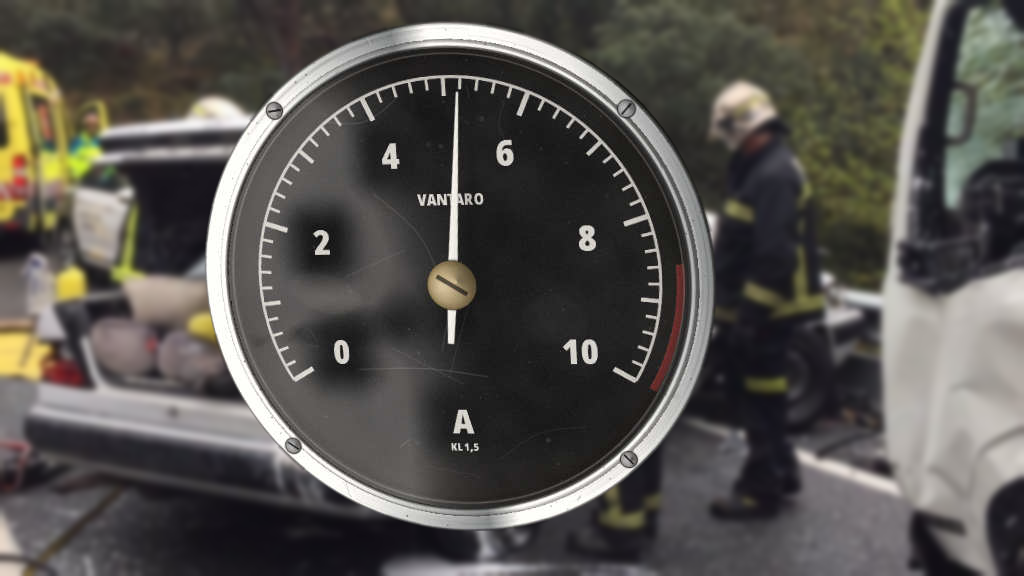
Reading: 5.2,A
